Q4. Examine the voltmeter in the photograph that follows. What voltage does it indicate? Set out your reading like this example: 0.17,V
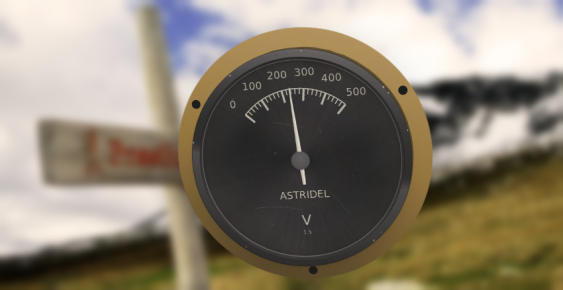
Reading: 240,V
